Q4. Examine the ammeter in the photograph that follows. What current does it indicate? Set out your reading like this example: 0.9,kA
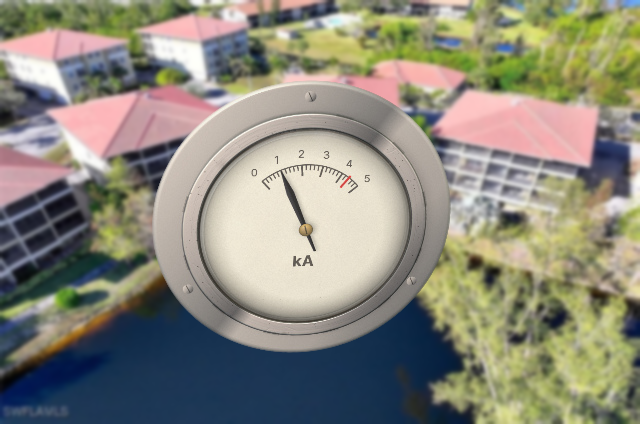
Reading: 1,kA
